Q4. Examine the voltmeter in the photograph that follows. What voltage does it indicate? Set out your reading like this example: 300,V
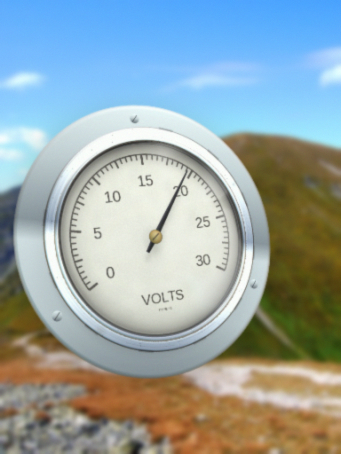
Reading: 19.5,V
